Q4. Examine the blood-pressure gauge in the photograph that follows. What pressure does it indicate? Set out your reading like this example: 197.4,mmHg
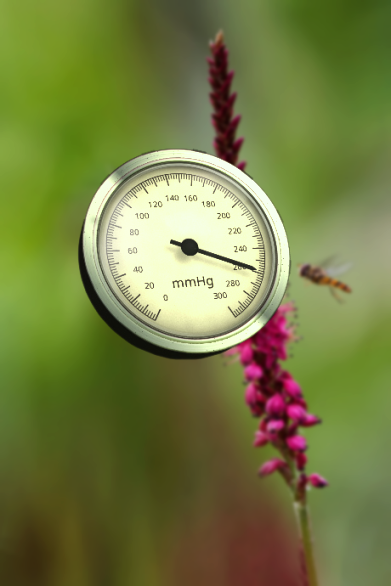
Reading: 260,mmHg
